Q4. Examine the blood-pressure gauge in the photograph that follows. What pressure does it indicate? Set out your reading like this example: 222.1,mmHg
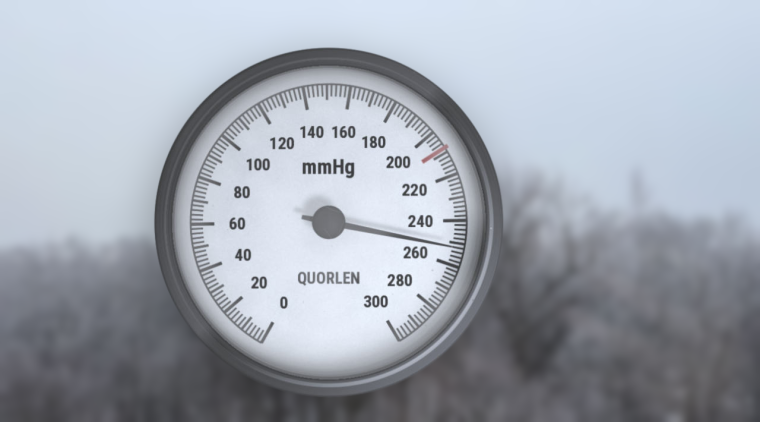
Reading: 252,mmHg
